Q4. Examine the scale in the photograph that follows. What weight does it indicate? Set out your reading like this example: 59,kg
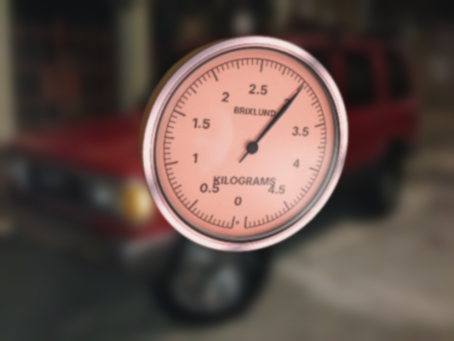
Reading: 3,kg
